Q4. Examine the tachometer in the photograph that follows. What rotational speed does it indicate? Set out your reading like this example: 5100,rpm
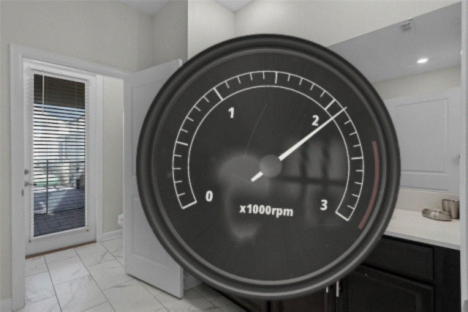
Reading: 2100,rpm
